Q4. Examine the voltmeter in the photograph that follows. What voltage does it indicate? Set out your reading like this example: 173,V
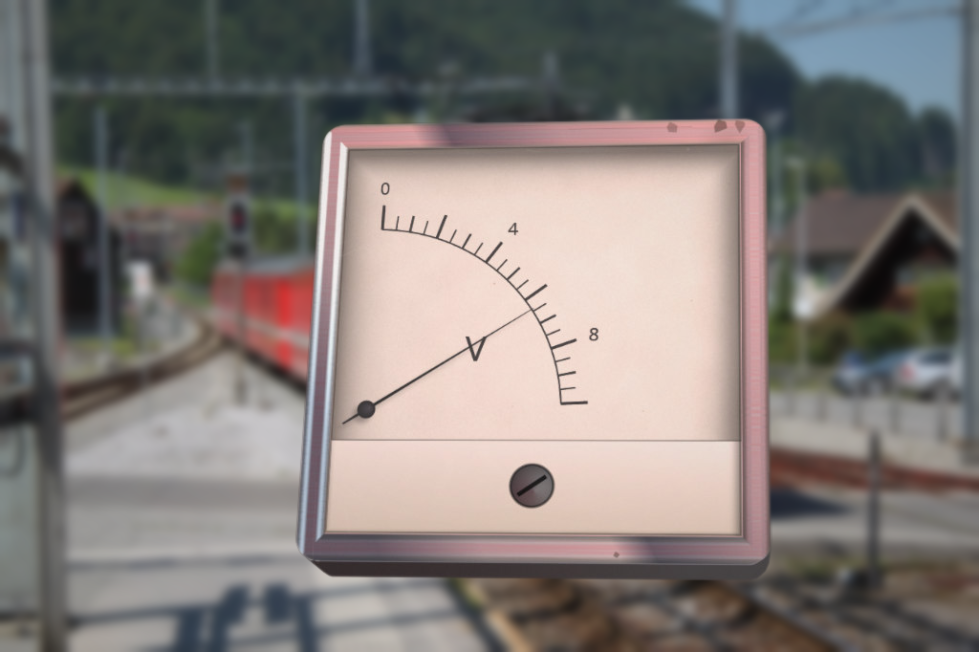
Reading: 6.5,V
